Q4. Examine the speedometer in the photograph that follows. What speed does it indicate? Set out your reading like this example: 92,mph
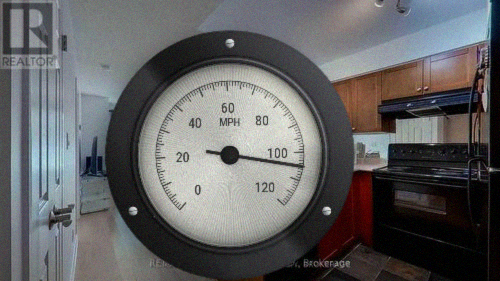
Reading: 105,mph
